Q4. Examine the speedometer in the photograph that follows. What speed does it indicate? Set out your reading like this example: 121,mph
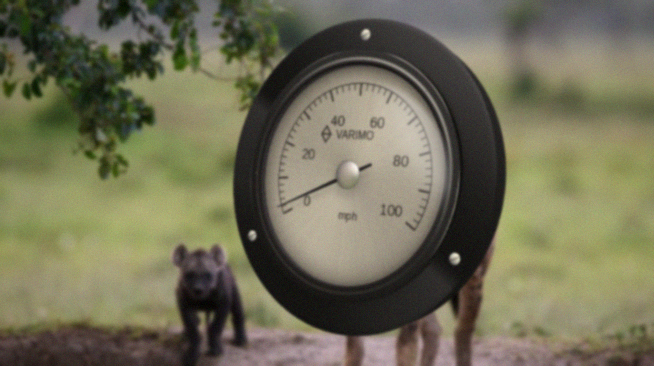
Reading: 2,mph
